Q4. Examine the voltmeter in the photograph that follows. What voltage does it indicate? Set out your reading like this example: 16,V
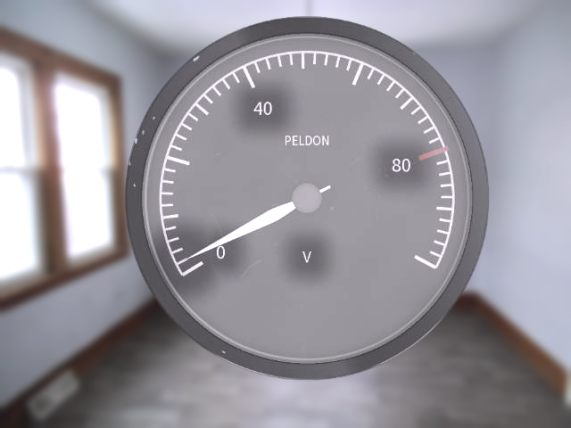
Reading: 2,V
